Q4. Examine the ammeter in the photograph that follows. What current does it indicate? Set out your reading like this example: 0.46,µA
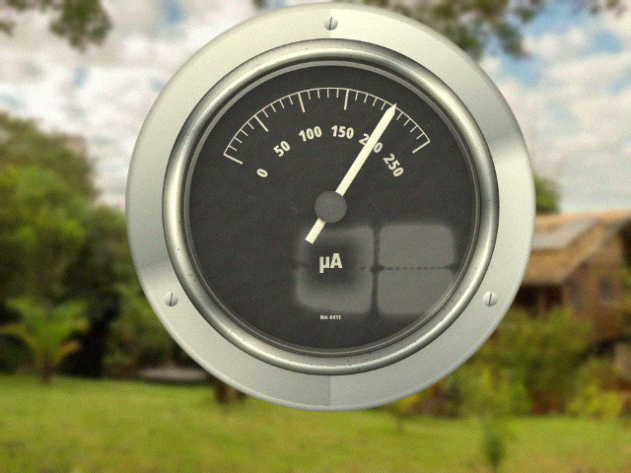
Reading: 200,µA
